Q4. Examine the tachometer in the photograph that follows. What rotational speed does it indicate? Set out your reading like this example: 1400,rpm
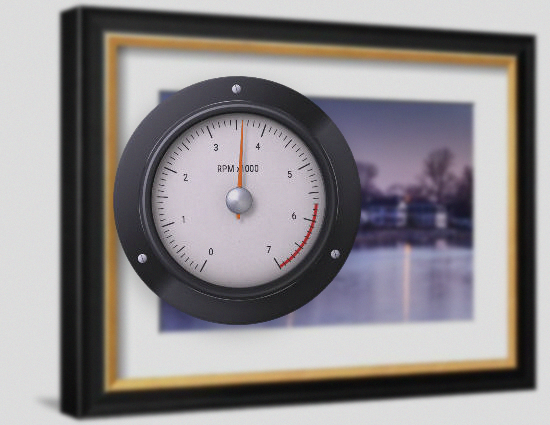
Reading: 3600,rpm
